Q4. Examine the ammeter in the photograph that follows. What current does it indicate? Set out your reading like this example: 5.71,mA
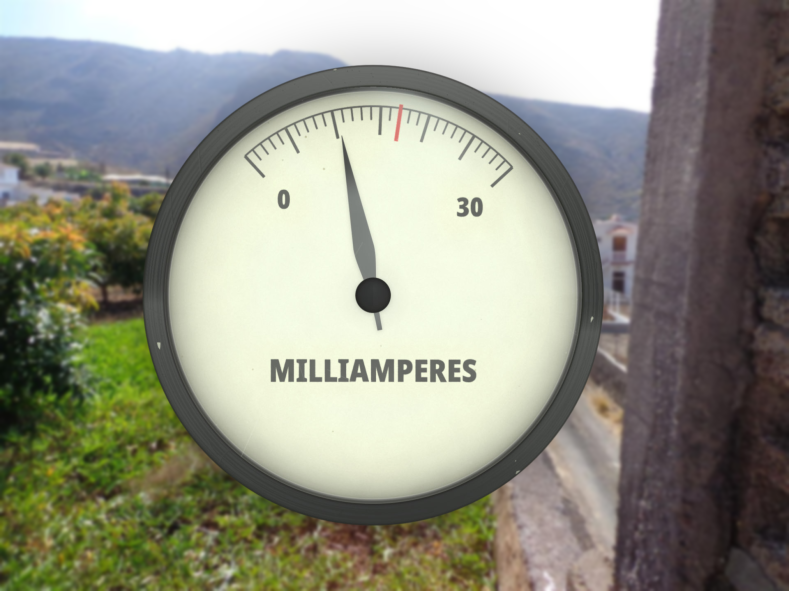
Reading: 10.5,mA
